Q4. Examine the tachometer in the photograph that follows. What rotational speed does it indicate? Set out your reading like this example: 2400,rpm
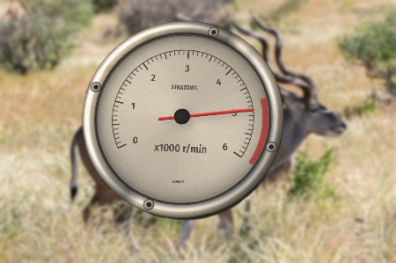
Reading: 5000,rpm
